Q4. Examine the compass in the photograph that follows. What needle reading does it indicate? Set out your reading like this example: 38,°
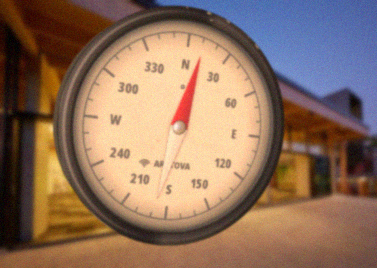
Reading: 10,°
